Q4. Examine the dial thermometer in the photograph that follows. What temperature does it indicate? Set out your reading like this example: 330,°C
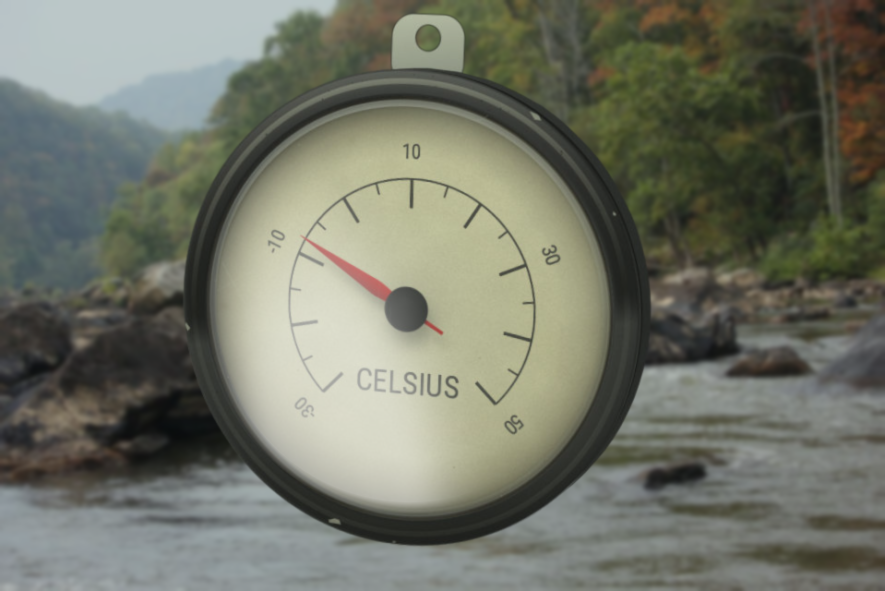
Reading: -7.5,°C
